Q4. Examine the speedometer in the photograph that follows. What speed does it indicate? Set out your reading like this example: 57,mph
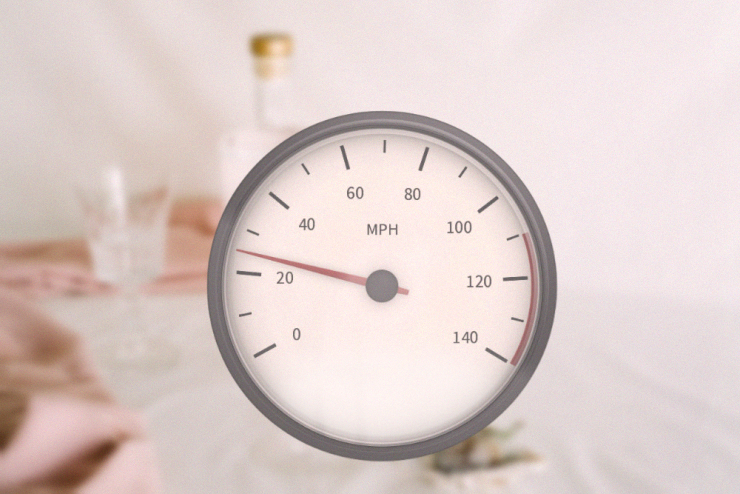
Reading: 25,mph
